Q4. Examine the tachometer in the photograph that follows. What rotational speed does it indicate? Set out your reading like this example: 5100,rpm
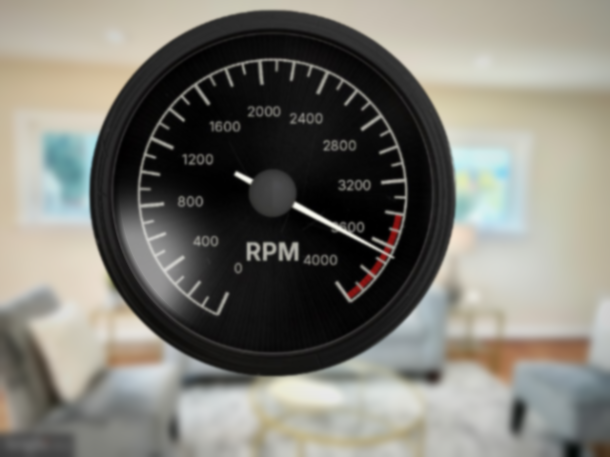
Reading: 3650,rpm
